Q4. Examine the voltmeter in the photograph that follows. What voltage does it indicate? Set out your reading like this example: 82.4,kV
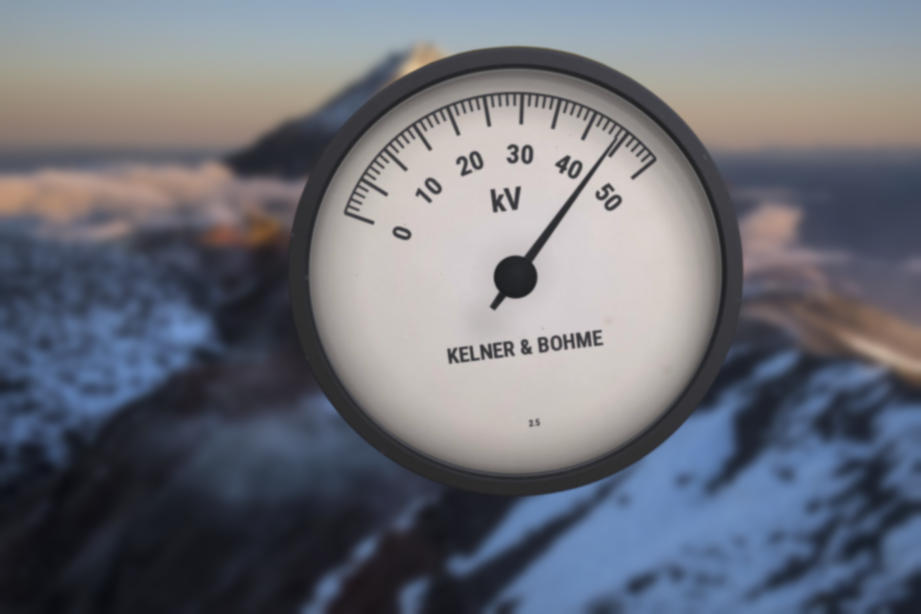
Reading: 44,kV
